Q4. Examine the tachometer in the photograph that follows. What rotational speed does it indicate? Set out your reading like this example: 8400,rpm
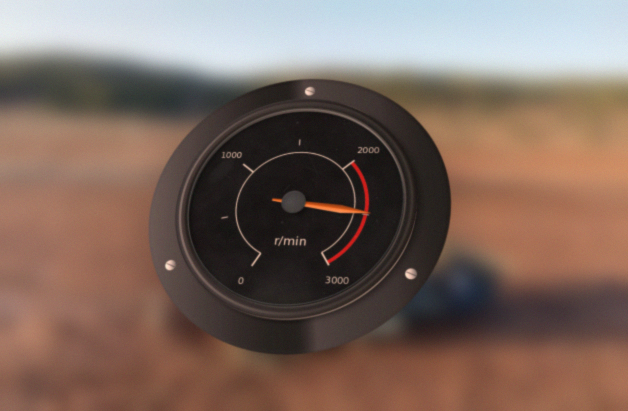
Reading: 2500,rpm
